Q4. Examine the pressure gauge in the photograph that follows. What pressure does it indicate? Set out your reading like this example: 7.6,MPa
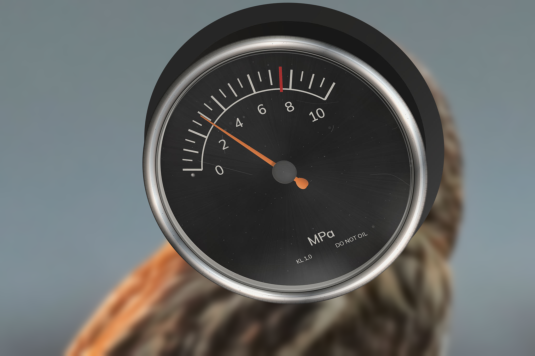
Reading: 3,MPa
